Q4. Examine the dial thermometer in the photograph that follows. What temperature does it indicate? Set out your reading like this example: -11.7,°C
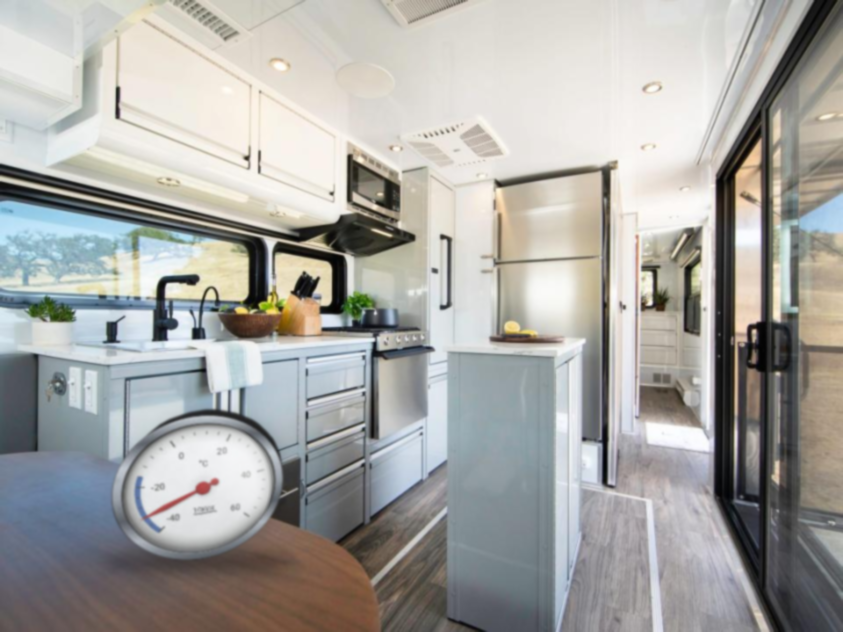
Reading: -32,°C
